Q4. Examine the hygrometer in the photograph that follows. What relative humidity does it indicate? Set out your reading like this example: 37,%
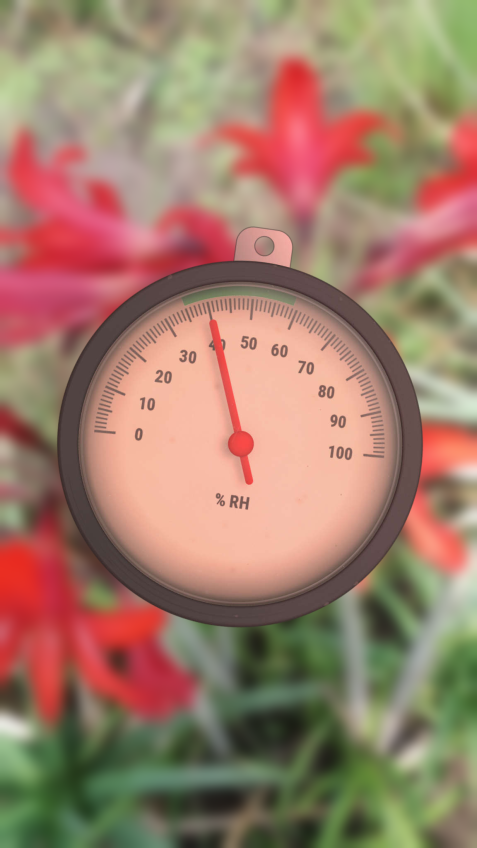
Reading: 40,%
